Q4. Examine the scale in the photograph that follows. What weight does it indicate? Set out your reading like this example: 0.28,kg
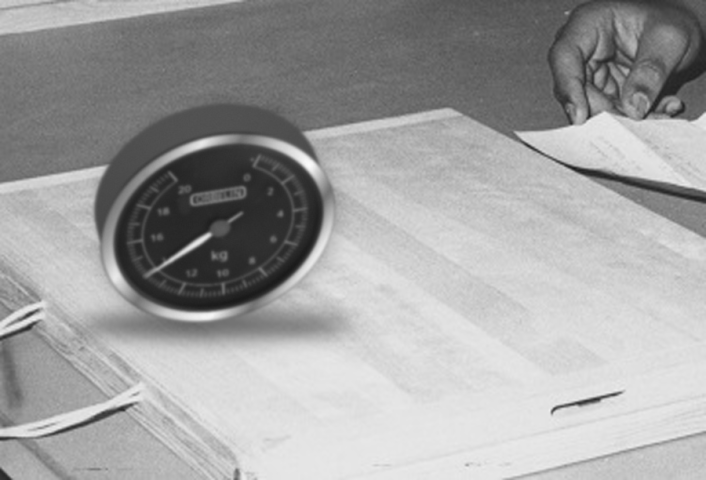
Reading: 14,kg
